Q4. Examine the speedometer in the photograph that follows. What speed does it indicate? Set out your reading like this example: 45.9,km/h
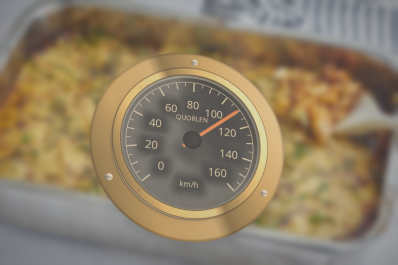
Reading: 110,km/h
